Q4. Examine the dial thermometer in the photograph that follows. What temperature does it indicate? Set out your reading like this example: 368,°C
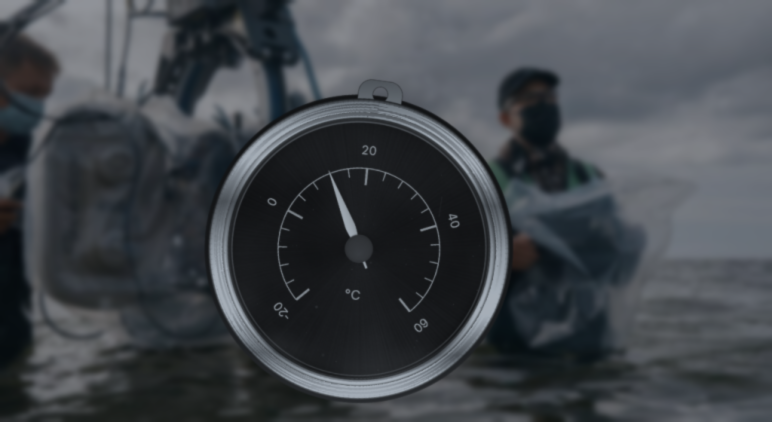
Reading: 12,°C
